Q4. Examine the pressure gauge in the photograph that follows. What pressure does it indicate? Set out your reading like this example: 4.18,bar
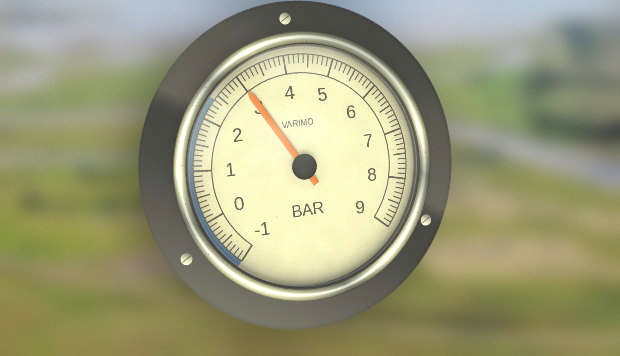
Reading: 3,bar
